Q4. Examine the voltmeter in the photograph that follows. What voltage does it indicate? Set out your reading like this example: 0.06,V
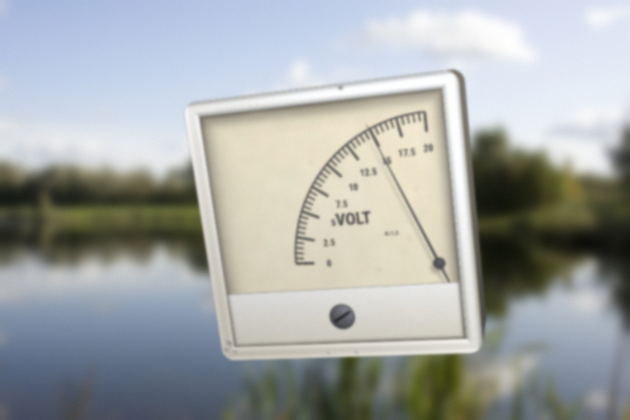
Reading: 15,V
